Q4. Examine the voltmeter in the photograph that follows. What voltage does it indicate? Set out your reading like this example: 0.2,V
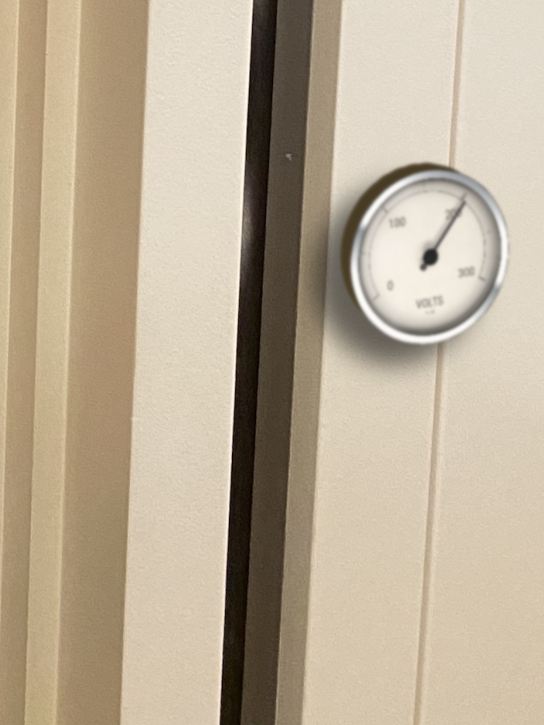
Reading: 200,V
